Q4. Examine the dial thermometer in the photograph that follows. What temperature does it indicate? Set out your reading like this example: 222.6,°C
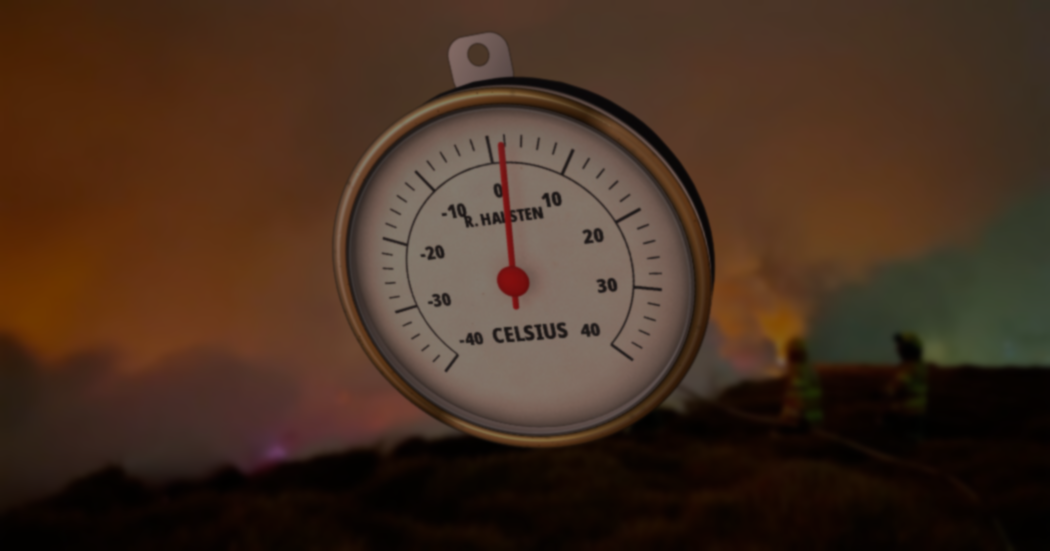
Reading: 2,°C
